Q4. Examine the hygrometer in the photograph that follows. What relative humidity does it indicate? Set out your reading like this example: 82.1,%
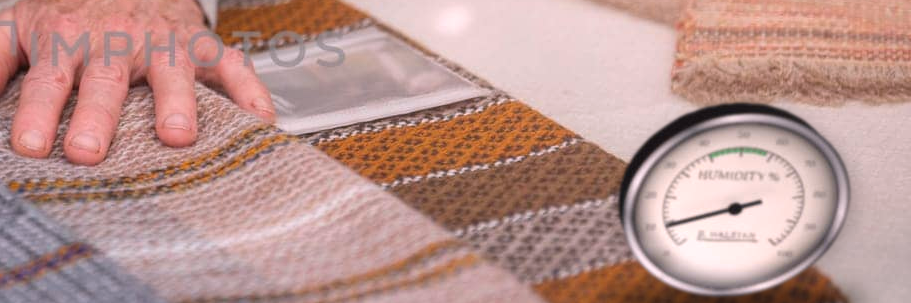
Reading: 10,%
